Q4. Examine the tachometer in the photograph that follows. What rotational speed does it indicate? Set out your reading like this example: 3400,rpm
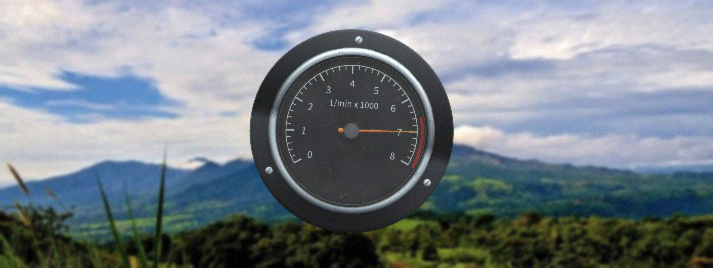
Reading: 7000,rpm
